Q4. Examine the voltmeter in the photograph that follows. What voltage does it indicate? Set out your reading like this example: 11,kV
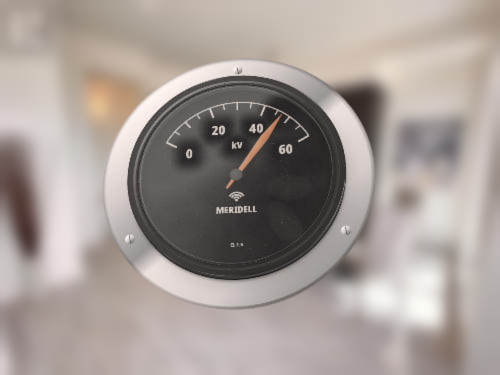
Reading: 47.5,kV
